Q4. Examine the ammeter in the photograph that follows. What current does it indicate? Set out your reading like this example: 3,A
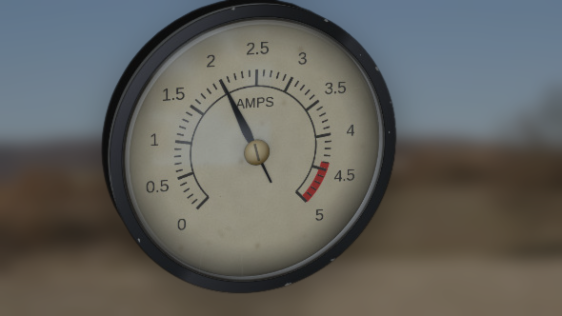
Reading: 2,A
